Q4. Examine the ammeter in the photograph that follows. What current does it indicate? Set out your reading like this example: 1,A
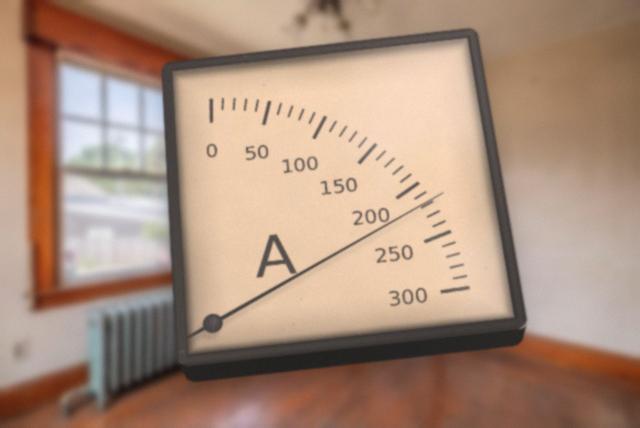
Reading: 220,A
